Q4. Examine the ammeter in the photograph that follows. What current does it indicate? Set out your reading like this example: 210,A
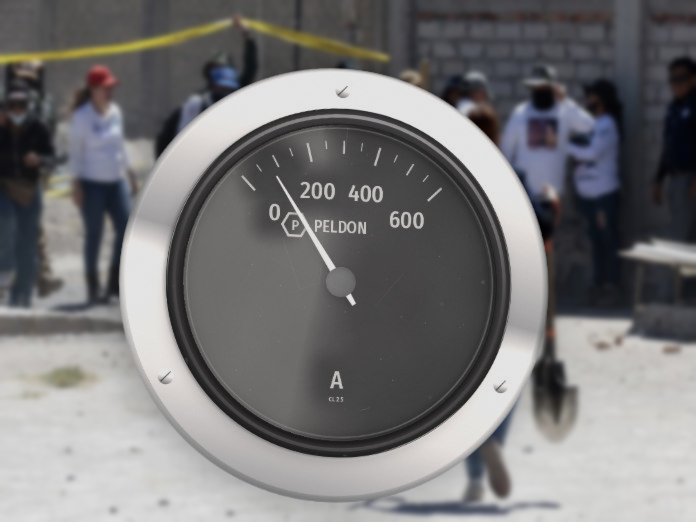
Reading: 75,A
